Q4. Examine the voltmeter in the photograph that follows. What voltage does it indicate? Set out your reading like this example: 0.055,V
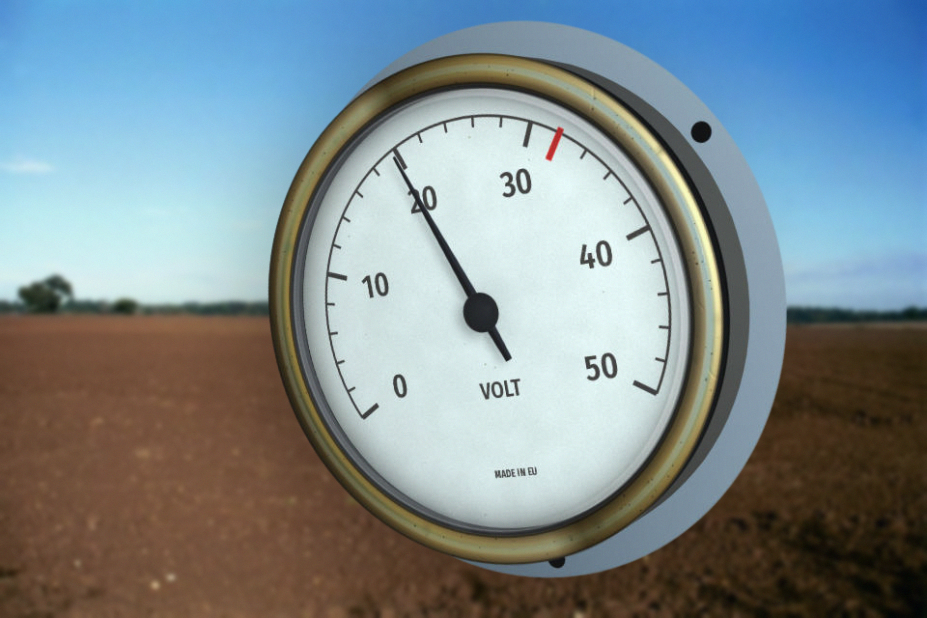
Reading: 20,V
